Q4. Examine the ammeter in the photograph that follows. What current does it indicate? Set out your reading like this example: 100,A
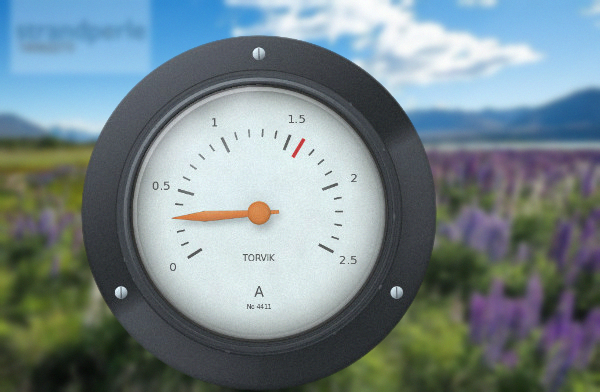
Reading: 0.3,A
